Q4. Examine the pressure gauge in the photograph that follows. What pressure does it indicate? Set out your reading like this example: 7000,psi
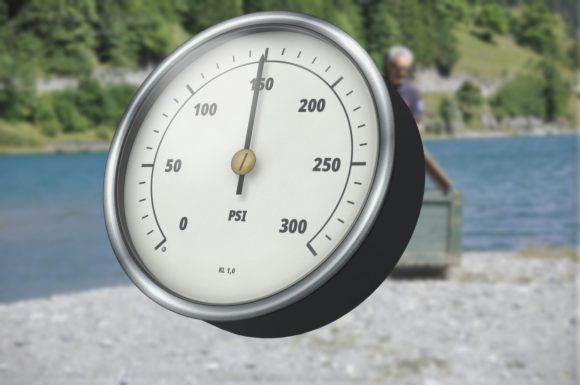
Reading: 150,psi
